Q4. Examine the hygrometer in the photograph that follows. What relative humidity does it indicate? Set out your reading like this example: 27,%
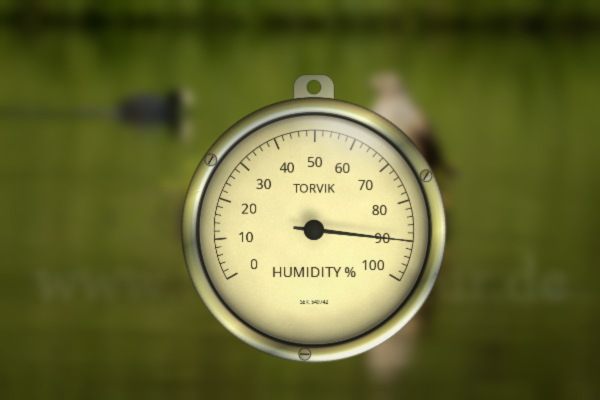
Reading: 90,%
